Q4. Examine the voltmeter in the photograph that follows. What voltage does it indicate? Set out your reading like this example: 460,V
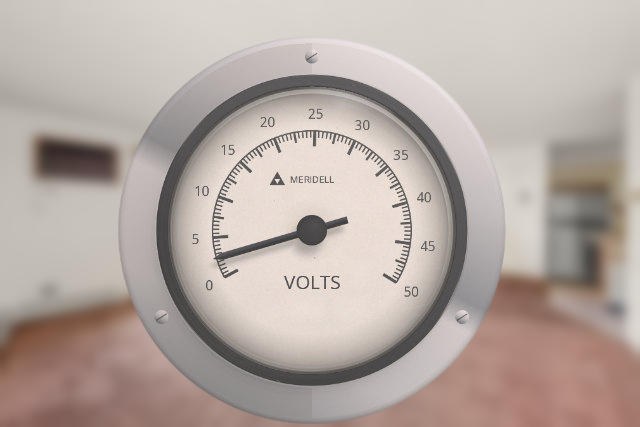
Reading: 2.5,V
